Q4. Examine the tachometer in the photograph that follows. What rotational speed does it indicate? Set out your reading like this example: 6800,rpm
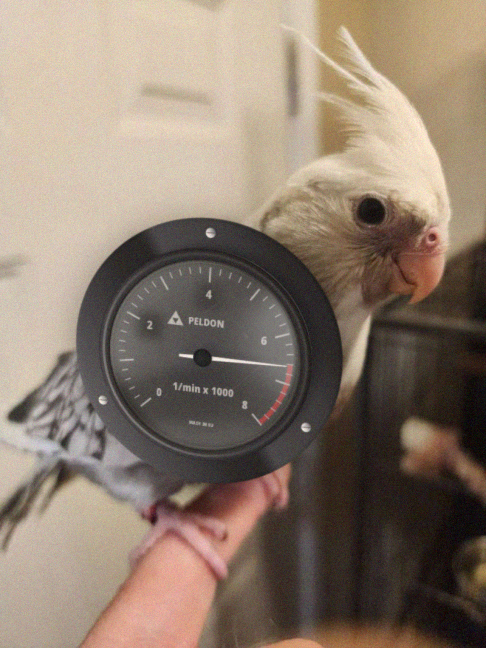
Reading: 6600,rpm
